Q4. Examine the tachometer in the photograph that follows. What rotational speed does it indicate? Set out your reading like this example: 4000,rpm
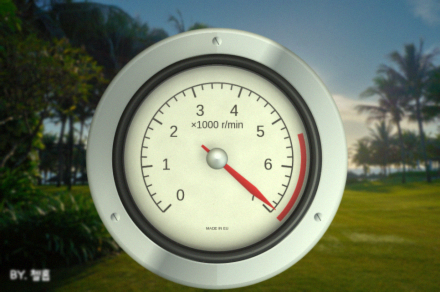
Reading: 6900,rpm
